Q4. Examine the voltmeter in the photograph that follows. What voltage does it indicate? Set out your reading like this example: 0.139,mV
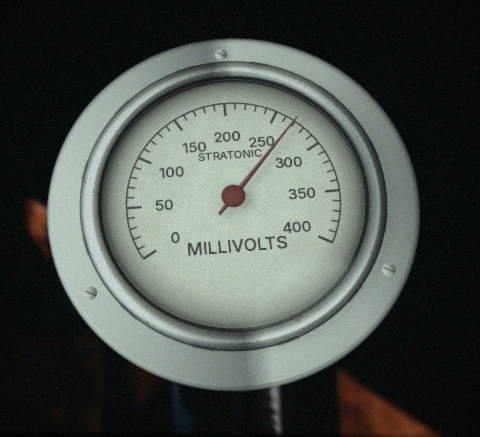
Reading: 270,mV
